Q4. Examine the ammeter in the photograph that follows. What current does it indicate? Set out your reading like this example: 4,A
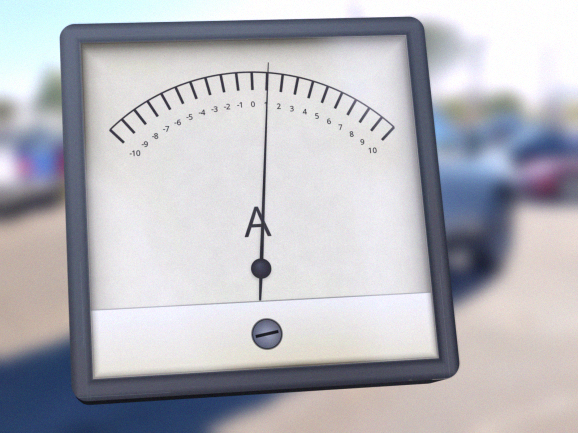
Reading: 1,A
